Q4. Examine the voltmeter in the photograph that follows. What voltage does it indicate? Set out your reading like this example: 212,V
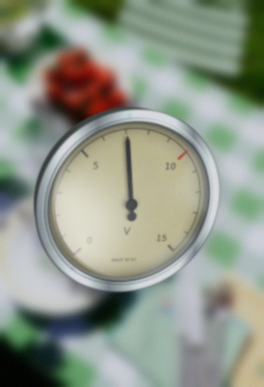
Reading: 7,V
